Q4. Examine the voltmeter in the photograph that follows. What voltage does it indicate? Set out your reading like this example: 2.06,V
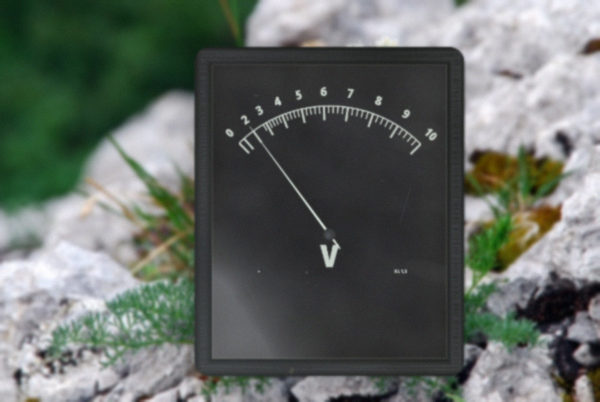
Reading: 2,V
